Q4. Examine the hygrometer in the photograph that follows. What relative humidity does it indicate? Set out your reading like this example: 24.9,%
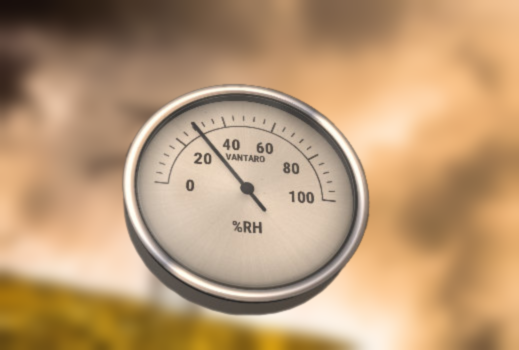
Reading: 28,%
